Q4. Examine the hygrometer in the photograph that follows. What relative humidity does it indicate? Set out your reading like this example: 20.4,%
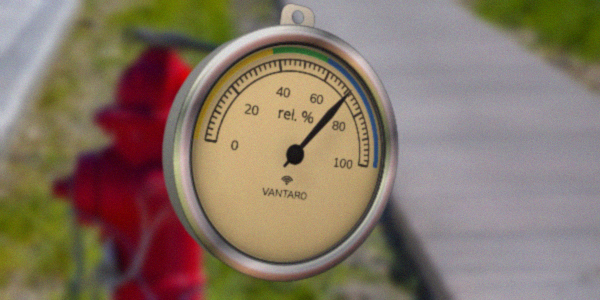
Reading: 70,%
